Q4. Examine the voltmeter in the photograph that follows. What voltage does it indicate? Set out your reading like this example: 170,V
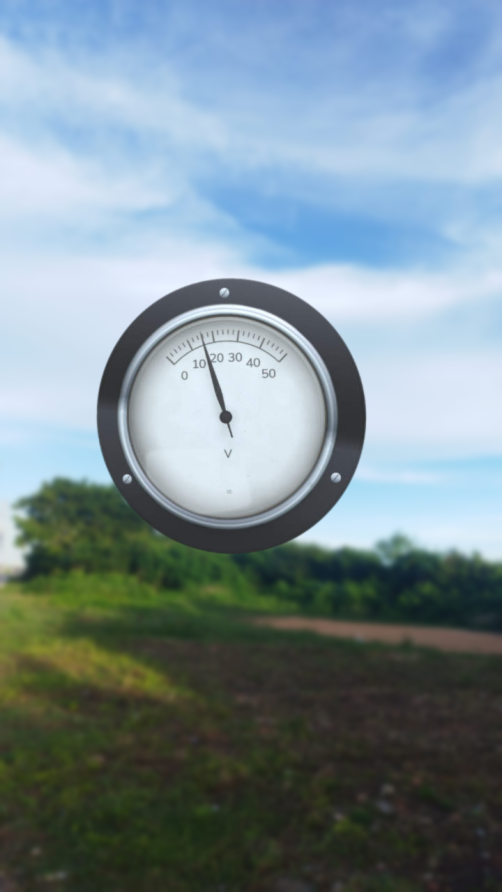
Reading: 16,V
